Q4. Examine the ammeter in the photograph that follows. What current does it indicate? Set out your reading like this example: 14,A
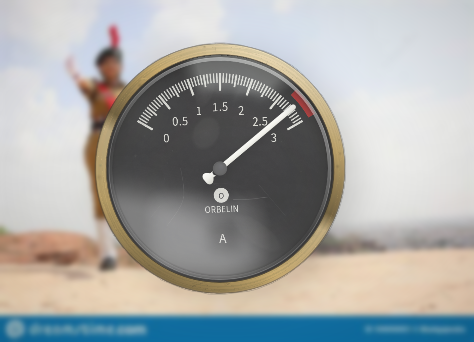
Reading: 2.75,A
